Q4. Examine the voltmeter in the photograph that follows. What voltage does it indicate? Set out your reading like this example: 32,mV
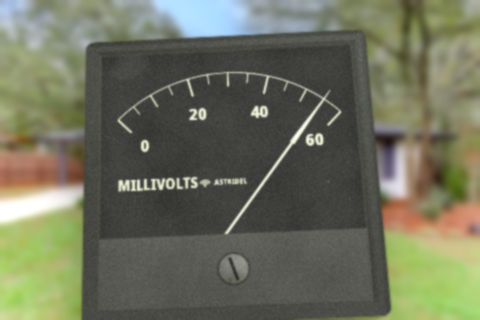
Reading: 55,mV
